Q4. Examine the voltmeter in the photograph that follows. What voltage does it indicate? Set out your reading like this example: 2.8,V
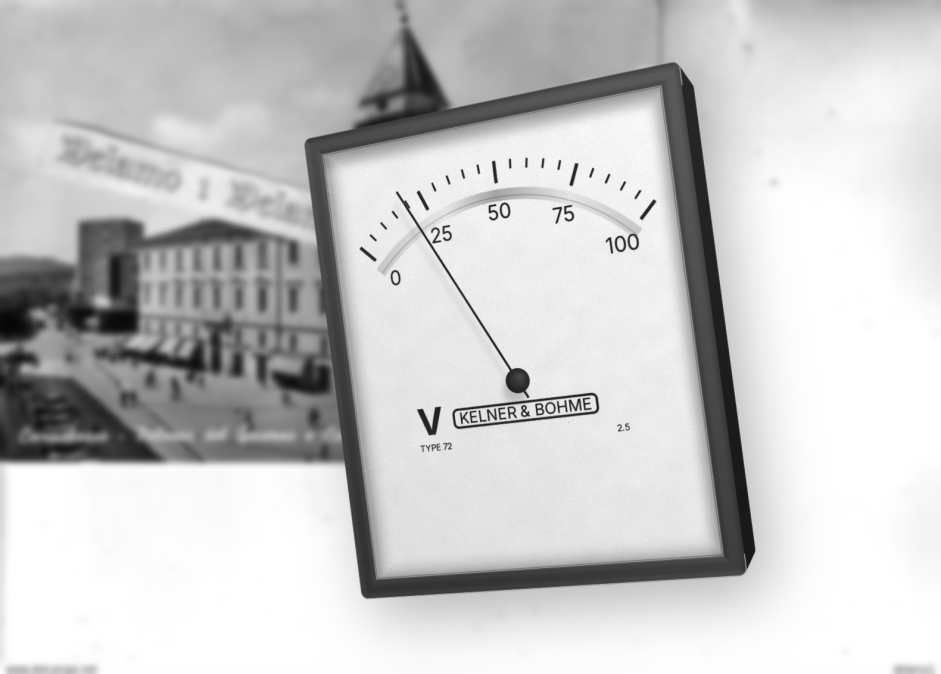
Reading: 20,V
